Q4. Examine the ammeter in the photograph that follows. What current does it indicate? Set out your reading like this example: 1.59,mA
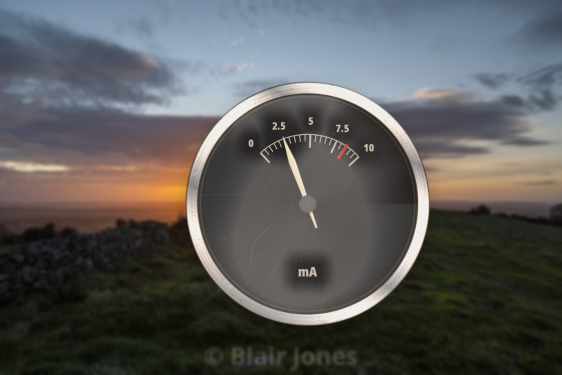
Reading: 2.5,mA
